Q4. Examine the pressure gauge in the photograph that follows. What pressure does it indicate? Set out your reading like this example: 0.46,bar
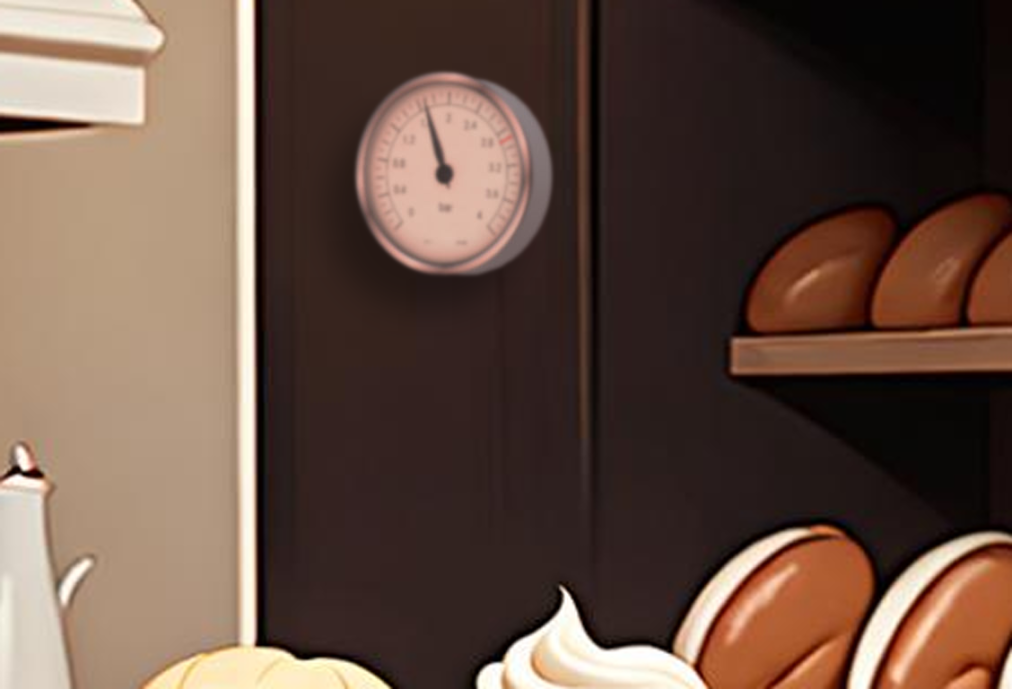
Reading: 1.7,bar
